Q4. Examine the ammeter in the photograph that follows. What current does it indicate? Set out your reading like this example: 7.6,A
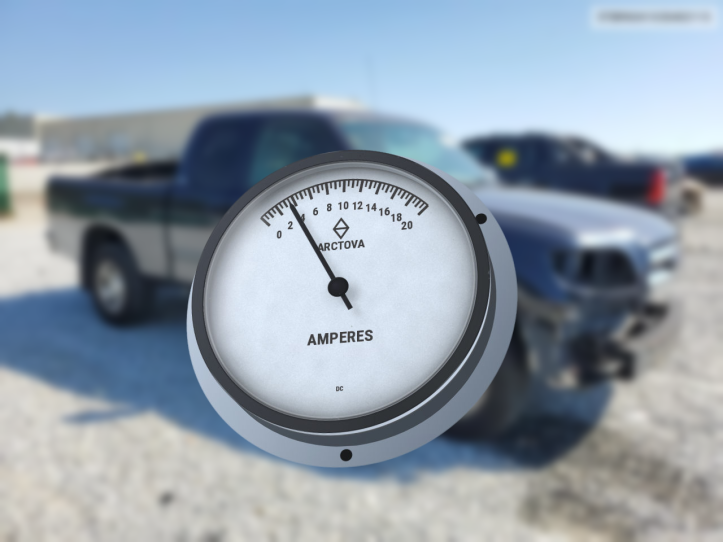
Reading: 3.5,A
